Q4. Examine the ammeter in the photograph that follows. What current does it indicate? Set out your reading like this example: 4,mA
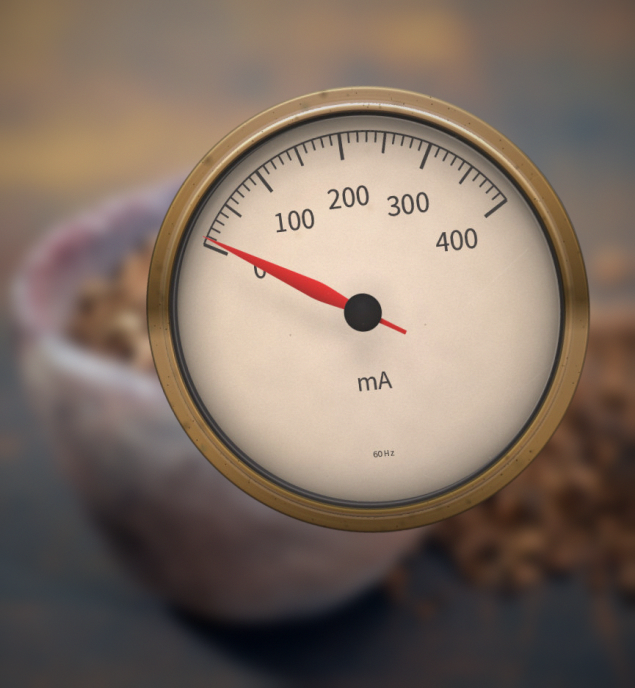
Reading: 10,mA
